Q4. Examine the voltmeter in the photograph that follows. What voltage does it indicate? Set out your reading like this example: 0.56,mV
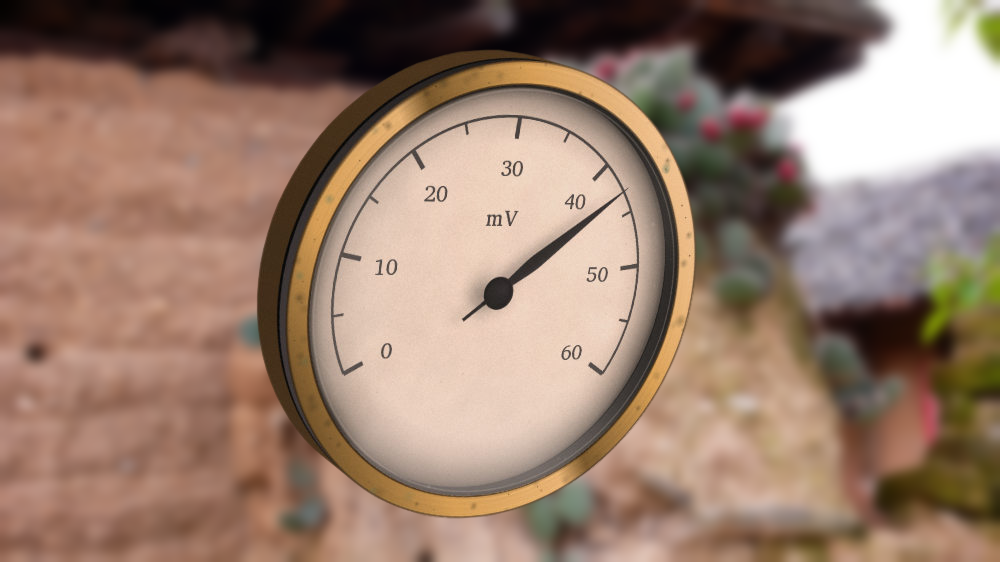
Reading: 42.5,mV
